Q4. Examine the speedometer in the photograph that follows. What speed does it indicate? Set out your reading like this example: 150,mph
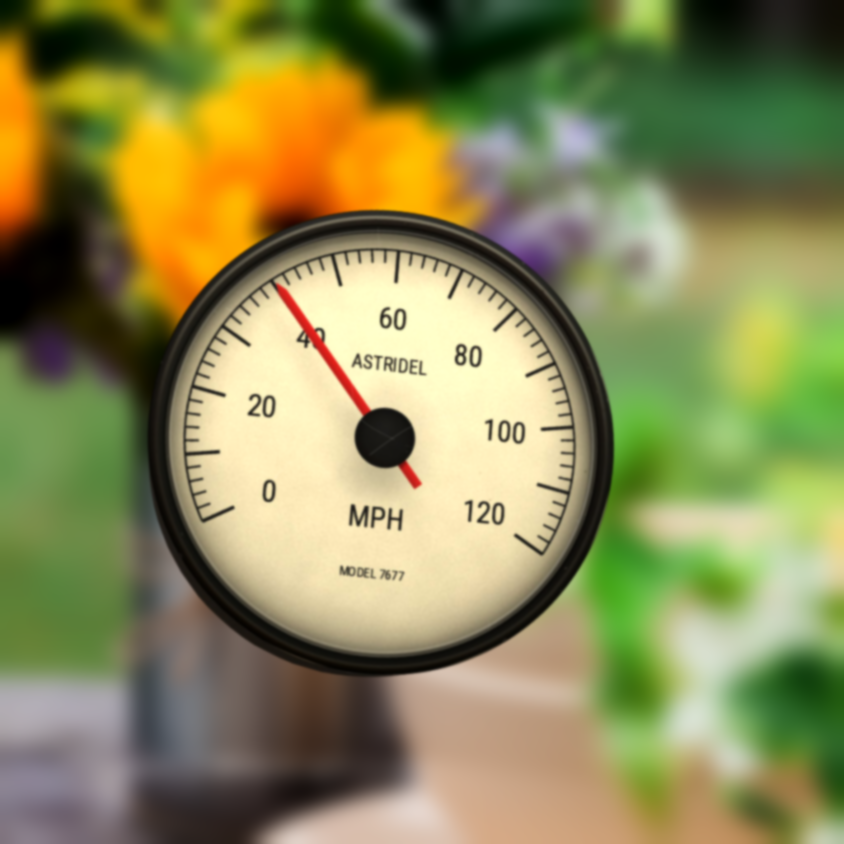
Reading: 40,mph
